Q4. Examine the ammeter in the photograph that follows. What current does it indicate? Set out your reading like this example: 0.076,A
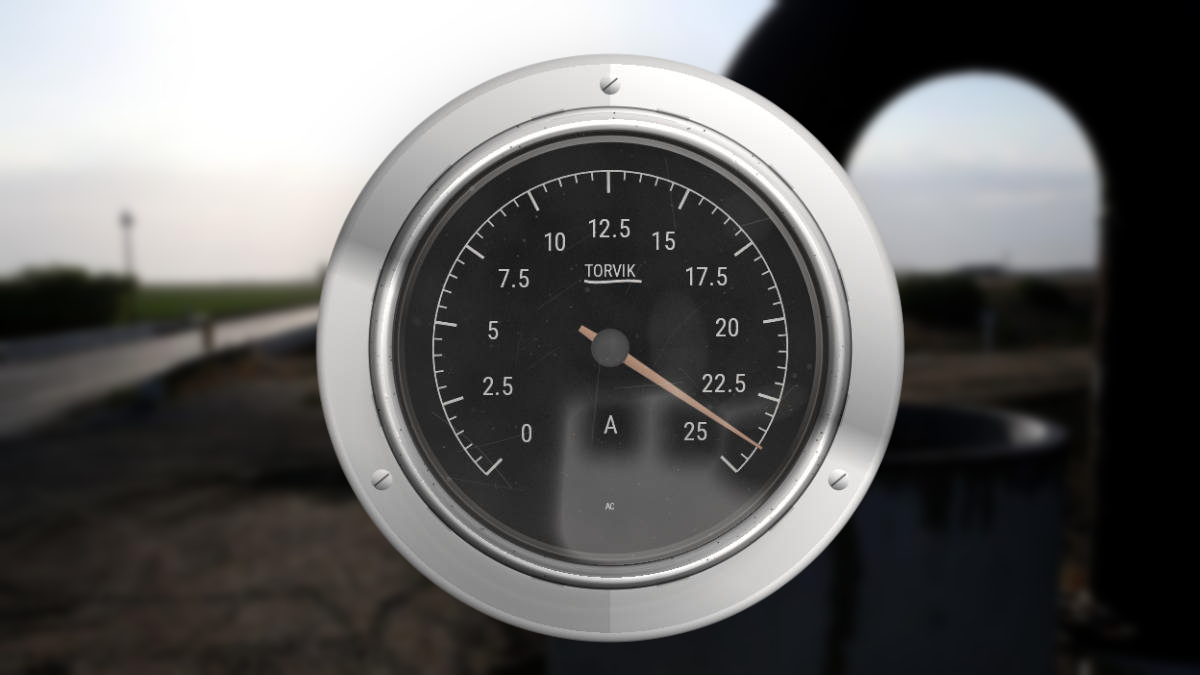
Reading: 24,A
